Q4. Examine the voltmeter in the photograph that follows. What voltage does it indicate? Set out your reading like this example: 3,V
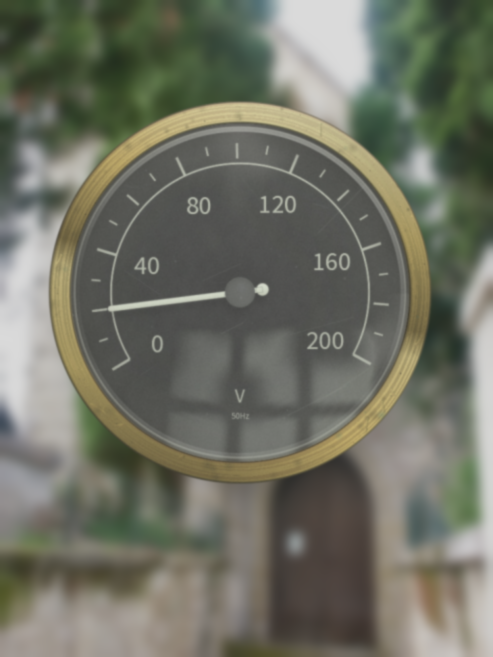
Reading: 20,V
